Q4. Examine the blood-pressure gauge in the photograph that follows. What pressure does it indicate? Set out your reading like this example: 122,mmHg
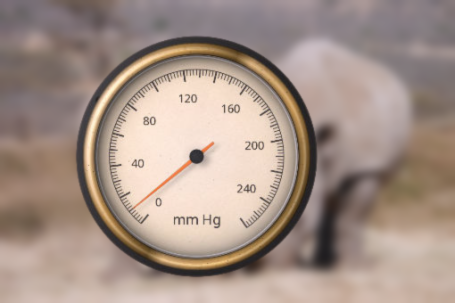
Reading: 10,mmHg
